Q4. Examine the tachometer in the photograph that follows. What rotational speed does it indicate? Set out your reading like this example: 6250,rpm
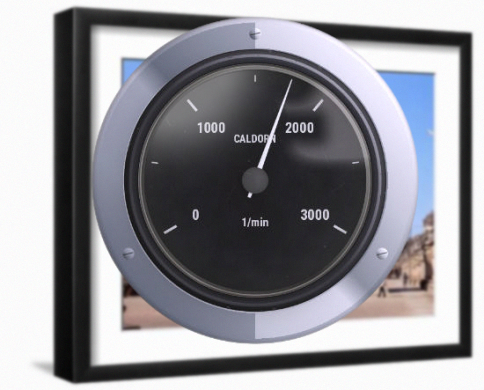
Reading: 1750,rpm
